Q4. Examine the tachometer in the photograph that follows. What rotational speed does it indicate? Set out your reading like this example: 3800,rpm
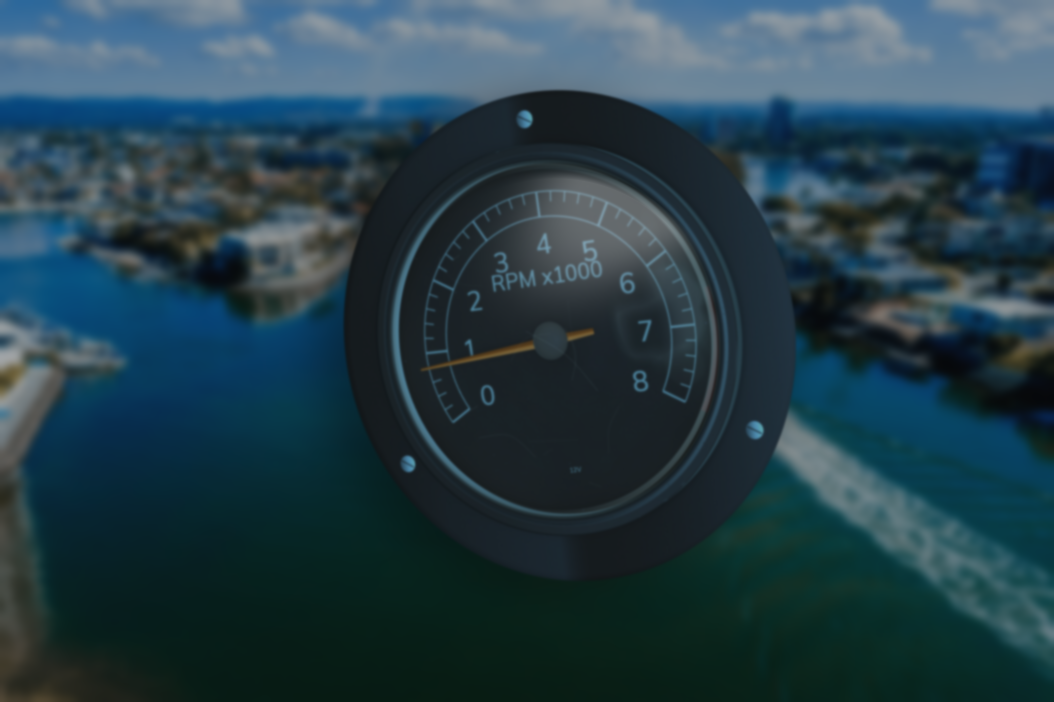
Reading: 800,rpm
